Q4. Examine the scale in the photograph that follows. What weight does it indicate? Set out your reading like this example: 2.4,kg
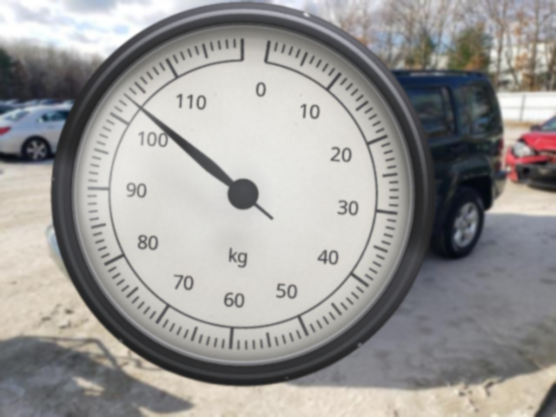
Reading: 103,kg
